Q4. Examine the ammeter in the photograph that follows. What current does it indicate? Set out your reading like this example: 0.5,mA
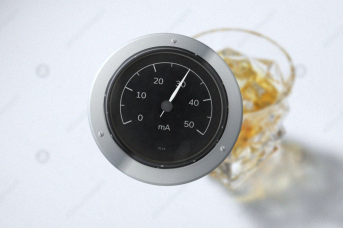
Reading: 30,mA
